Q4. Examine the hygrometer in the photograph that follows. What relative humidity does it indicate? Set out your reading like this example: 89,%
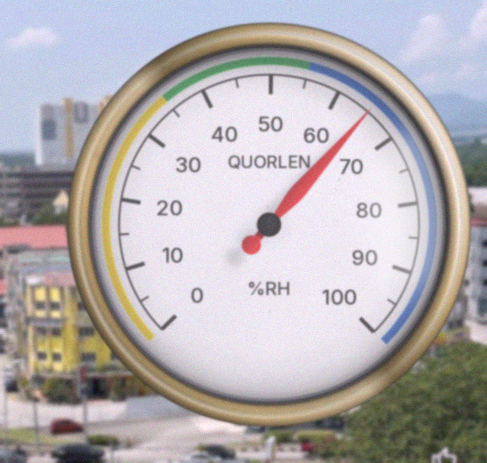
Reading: 65,%
